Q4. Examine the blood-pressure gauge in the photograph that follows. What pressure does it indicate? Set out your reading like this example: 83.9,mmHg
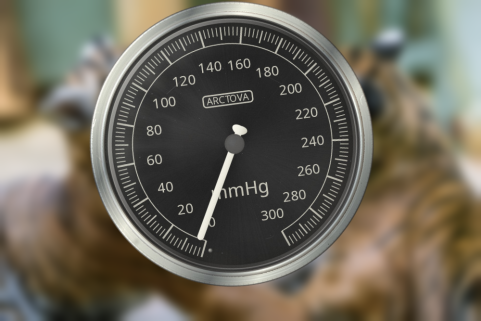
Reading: 4,mmHg
